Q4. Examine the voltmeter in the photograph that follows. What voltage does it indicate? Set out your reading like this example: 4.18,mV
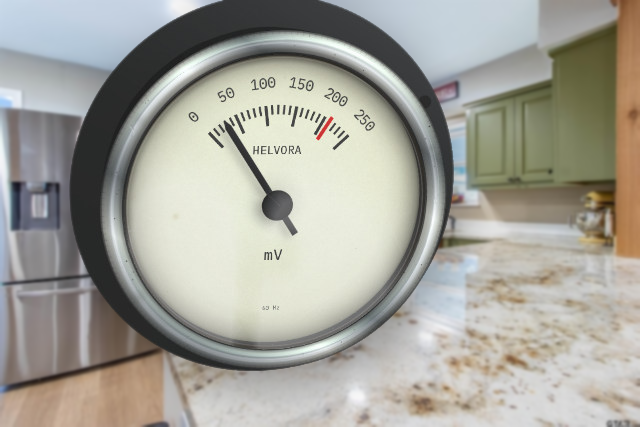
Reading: 30,mV
